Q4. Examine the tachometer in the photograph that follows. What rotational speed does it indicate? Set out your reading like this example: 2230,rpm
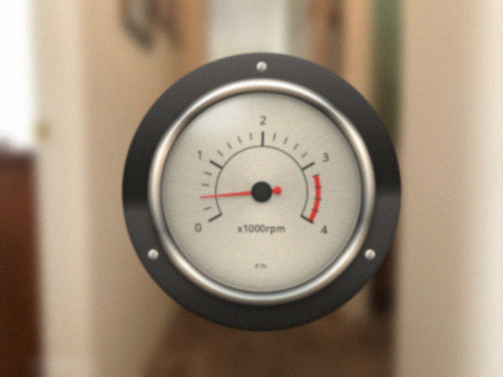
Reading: 400,rpm
